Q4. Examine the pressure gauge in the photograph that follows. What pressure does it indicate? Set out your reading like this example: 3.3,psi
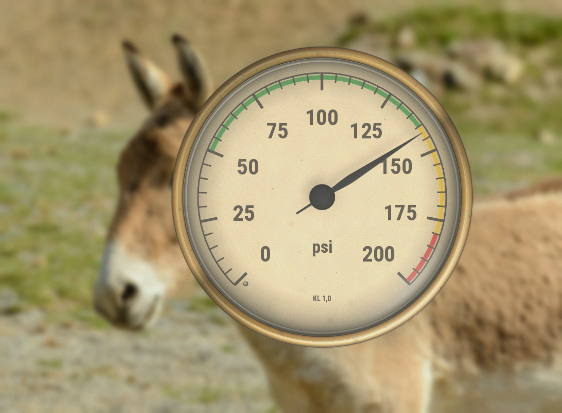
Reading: 142.5,psi
